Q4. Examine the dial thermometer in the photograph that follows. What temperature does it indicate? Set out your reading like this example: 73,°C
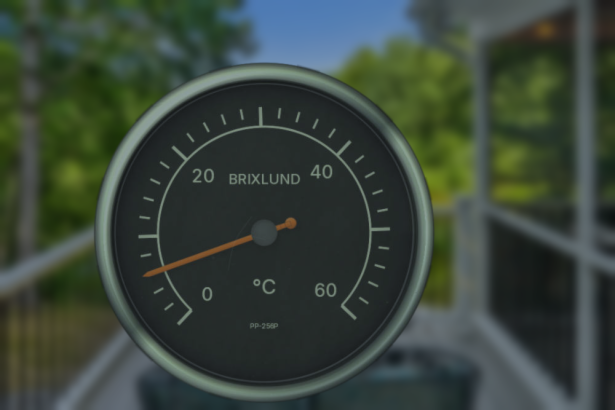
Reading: 6,°C
